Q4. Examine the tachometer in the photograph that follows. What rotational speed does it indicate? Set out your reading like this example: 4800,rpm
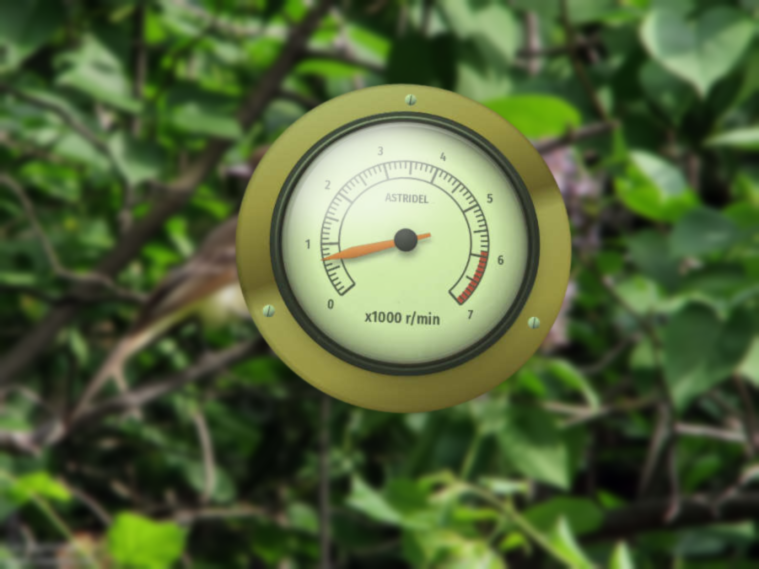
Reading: 700,rpm
